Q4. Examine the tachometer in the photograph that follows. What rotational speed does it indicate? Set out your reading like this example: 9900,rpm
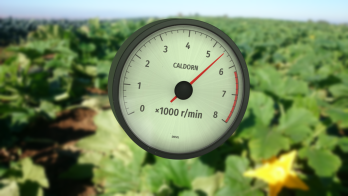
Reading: 5400,rpm
